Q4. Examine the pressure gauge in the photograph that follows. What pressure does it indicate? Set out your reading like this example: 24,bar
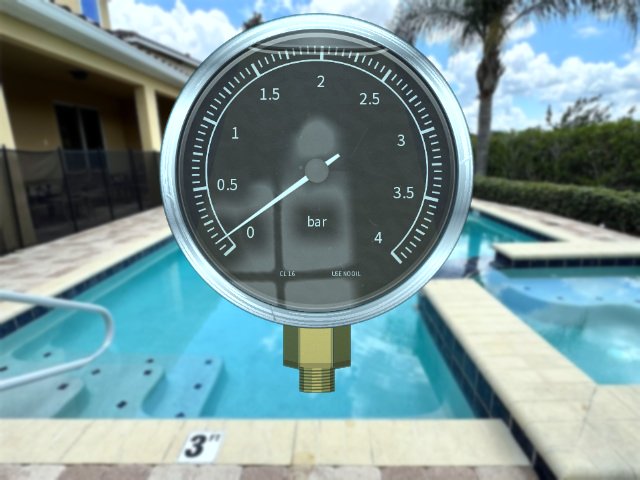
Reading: 0.1,bar
